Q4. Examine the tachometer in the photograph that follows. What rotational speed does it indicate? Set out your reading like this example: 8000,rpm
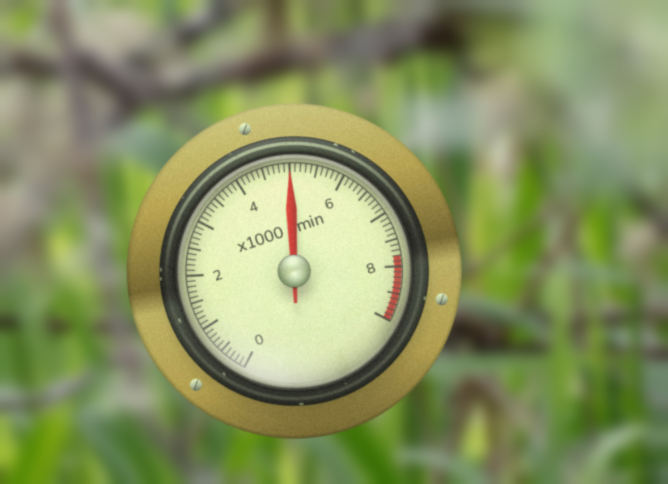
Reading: 5000,rpm
